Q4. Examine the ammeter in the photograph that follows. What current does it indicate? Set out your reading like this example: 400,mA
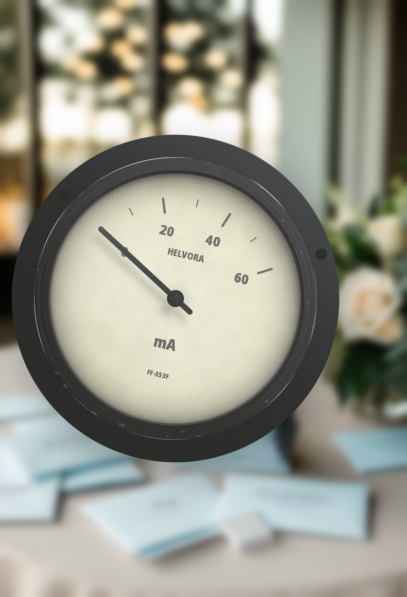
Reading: 0,mA
